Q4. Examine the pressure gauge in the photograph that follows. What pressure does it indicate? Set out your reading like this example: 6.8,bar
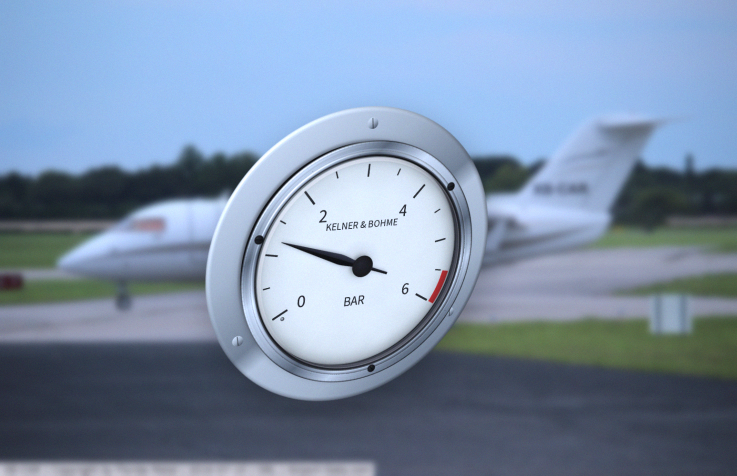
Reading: 1.25,bar
